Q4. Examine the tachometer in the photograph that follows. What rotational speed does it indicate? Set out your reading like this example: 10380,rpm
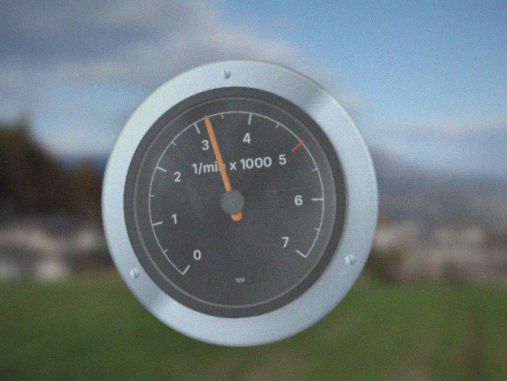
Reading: 3250,rpm
